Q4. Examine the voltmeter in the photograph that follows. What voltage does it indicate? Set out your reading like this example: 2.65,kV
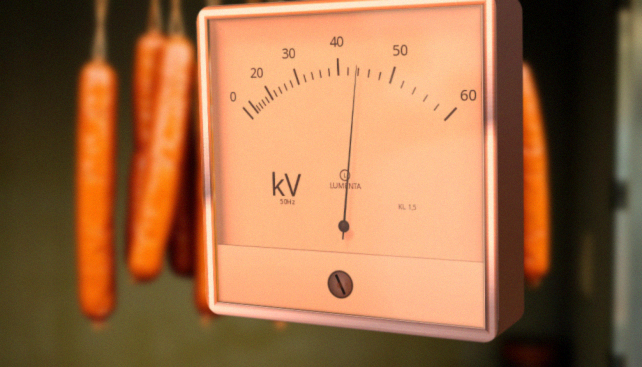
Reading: 44,kV
